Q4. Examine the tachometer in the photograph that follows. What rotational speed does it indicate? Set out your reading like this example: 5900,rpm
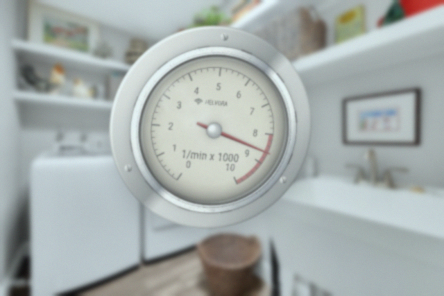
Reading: 8600,rpm
